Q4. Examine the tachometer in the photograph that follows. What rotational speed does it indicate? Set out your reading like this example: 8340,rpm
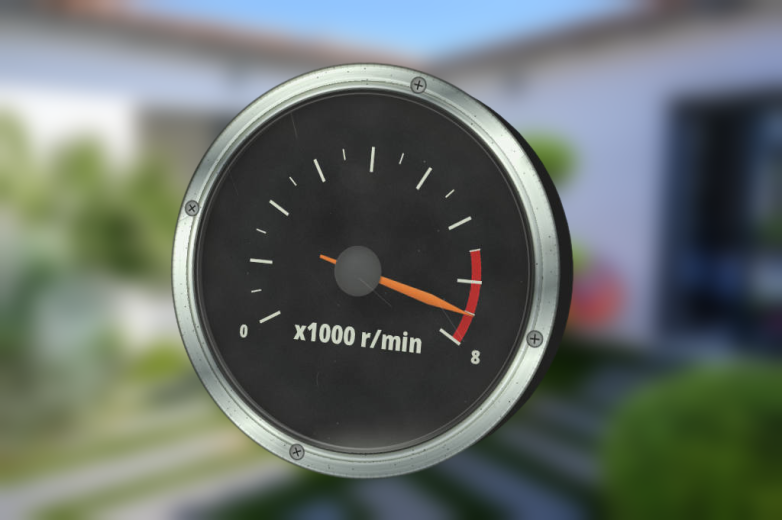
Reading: 7500,rpm
